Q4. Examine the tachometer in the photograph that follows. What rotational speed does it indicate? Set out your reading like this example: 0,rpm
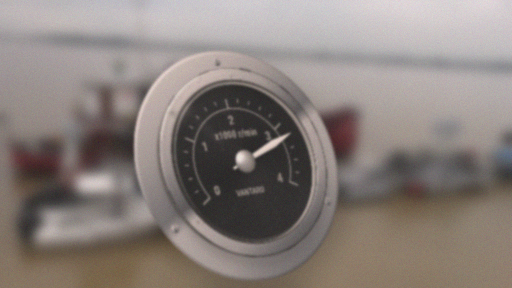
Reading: 3200,rpm
